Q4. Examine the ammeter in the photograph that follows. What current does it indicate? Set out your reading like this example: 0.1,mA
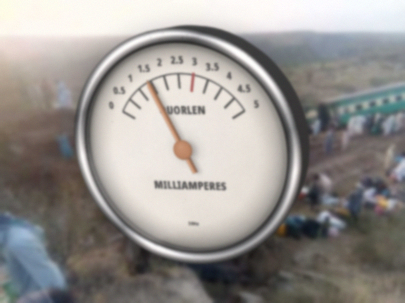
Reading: 1.5,mA
